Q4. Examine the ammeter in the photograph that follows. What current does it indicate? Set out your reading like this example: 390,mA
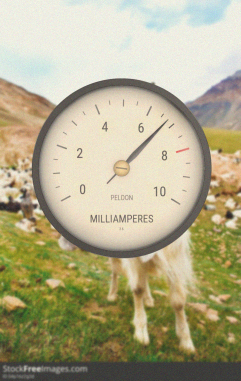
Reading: 6.75,mA
